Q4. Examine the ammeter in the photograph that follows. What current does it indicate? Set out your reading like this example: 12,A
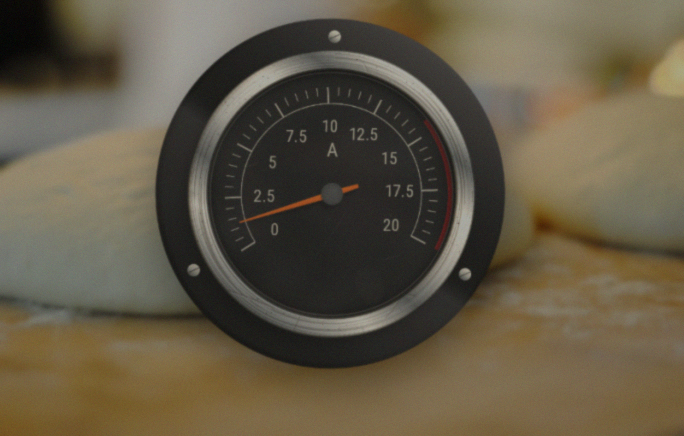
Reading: 1.25,A
